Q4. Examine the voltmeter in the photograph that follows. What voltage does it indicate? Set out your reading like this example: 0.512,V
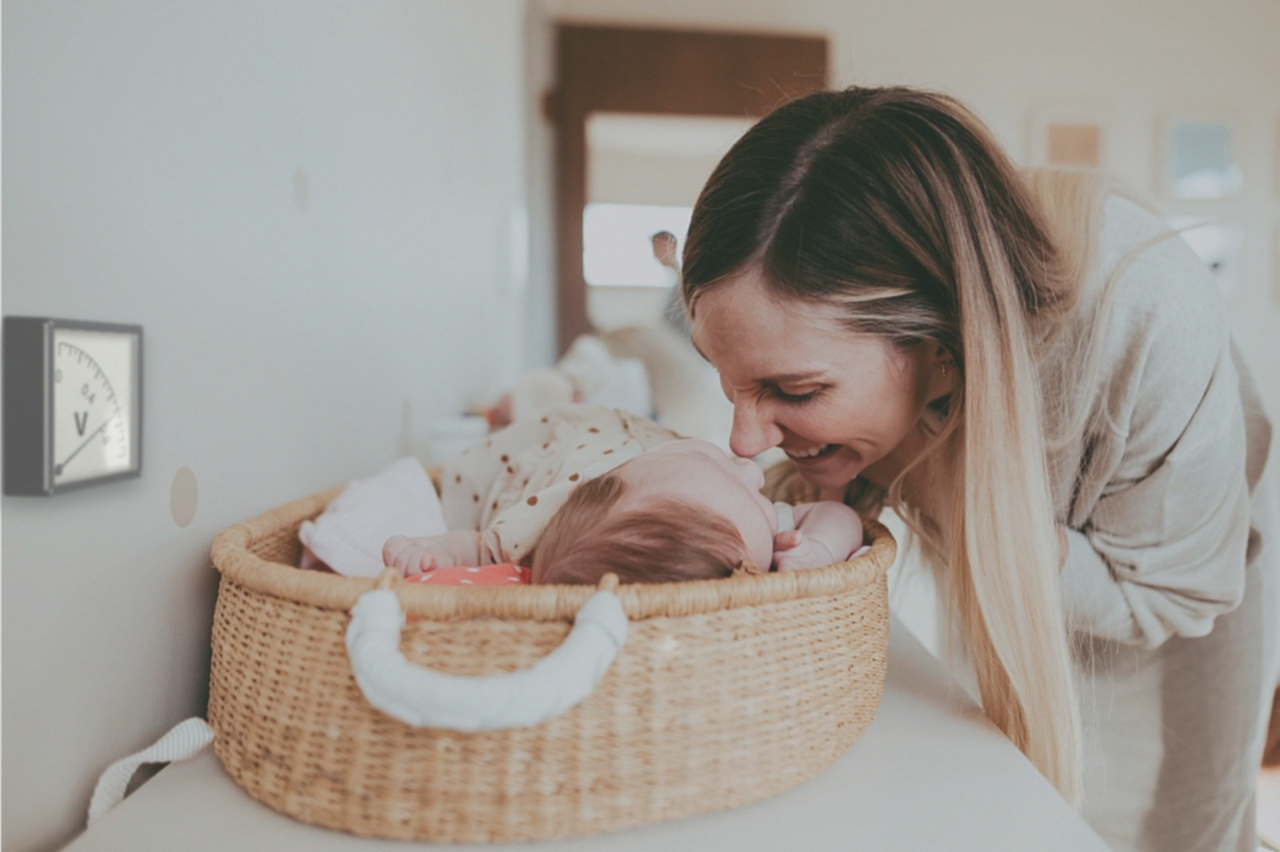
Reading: 0.7,V
